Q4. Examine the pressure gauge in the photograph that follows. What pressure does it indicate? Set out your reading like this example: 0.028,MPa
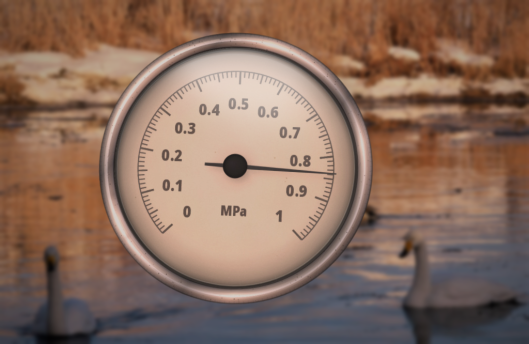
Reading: 0.84,MPa
